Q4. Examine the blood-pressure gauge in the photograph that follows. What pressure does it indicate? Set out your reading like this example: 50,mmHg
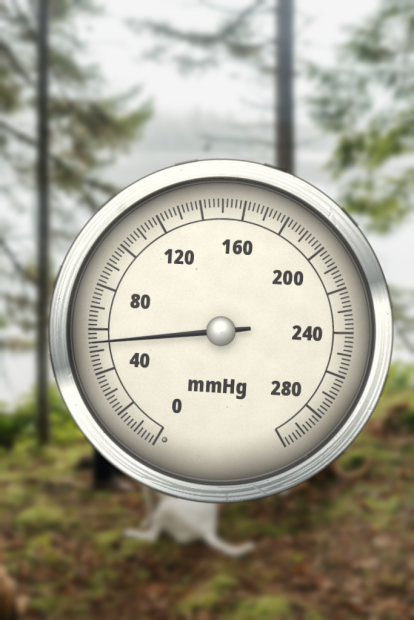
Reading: 54,mmHg
